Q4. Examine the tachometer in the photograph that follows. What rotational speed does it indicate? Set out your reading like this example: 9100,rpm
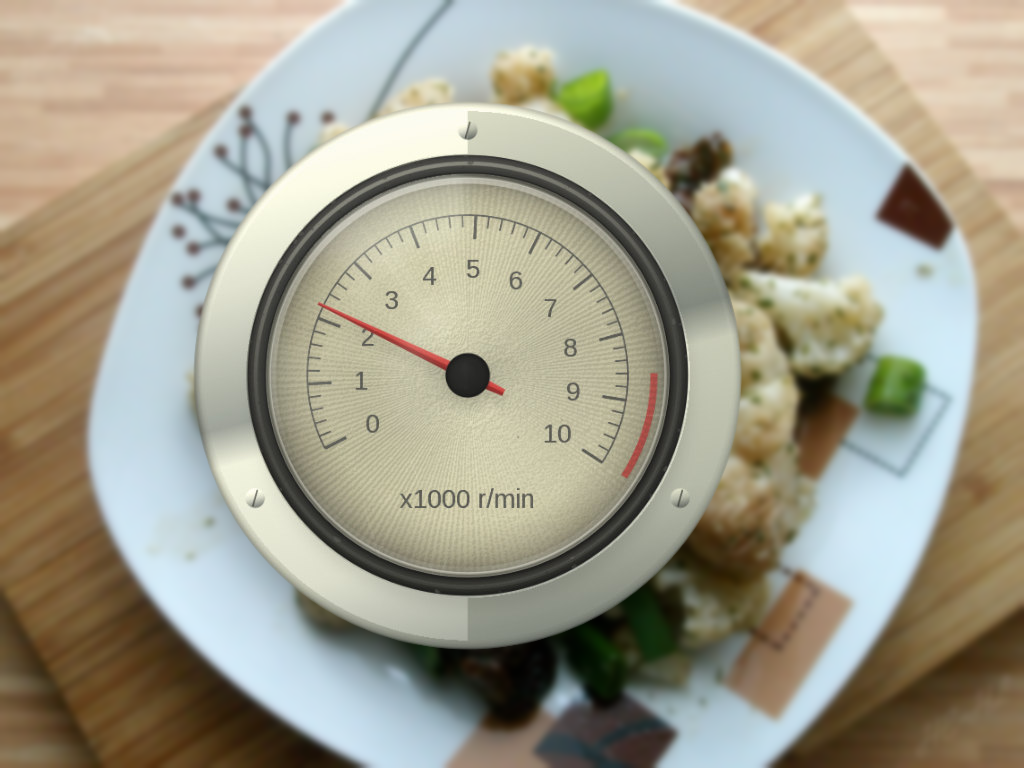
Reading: 2200,rpm
